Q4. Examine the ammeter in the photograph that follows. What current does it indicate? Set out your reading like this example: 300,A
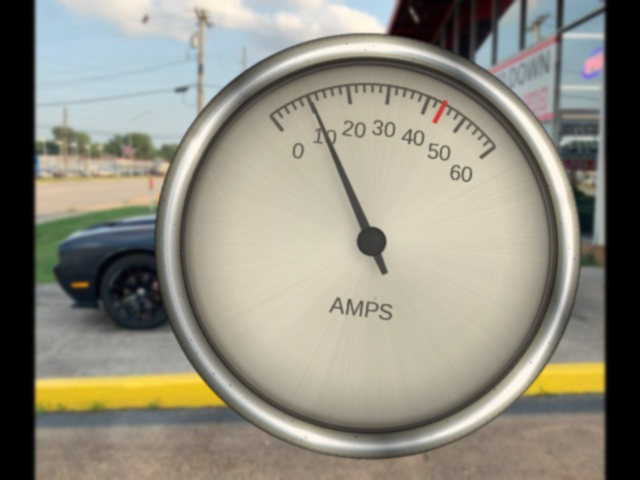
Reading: 10,A
